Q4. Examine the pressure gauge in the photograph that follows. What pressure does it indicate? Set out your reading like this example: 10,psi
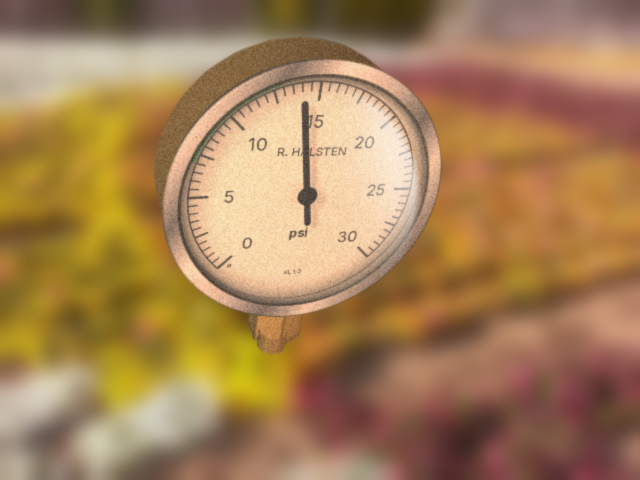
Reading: 14,psi
